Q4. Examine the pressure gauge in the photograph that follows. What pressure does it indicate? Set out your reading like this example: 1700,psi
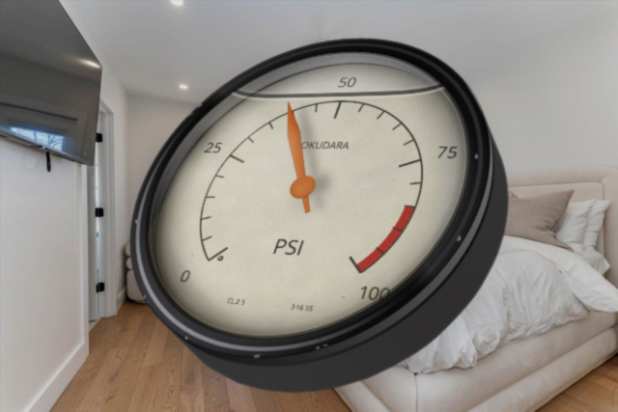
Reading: 40,psi
